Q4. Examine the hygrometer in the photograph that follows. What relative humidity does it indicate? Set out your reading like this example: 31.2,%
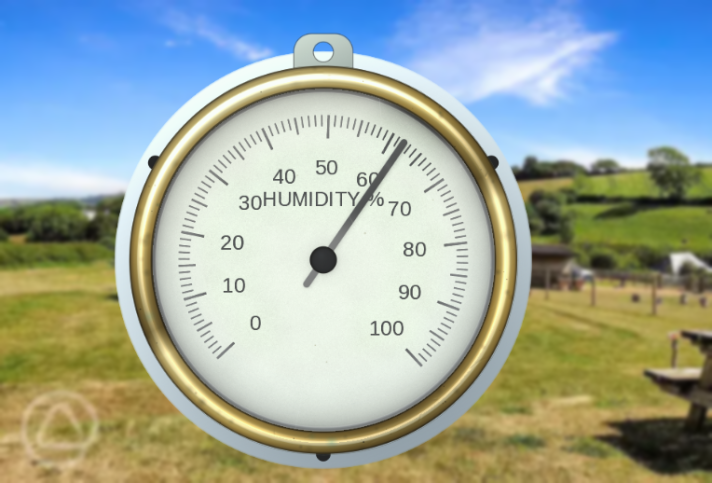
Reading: 62,%
